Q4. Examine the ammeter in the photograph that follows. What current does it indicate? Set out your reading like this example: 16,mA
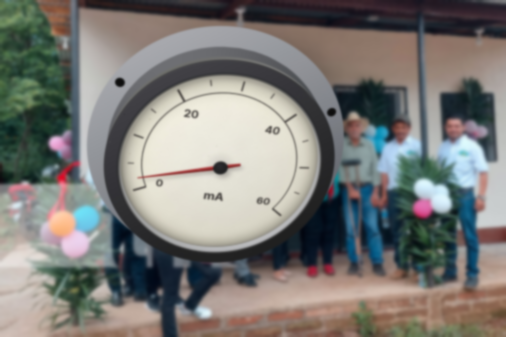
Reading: 2.5,mA
